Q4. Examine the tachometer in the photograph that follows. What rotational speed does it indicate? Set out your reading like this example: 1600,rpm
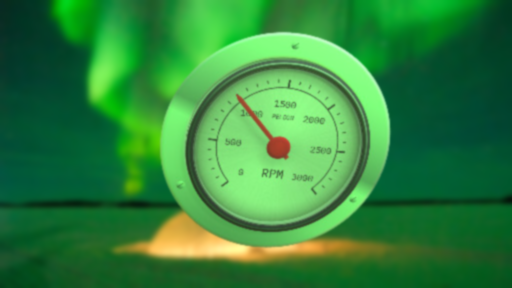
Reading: 1000,rpm
